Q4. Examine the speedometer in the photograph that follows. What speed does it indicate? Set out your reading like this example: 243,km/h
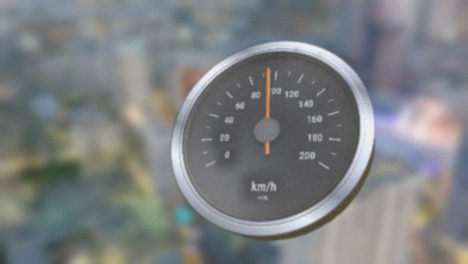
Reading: 95,km/h
